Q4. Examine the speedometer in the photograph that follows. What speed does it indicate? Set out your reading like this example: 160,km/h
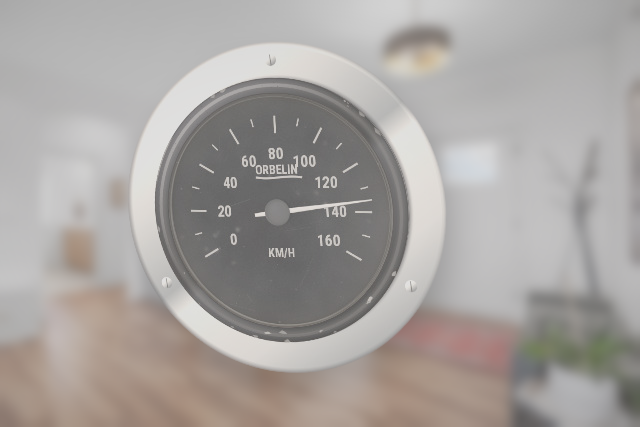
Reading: 135,km/h
